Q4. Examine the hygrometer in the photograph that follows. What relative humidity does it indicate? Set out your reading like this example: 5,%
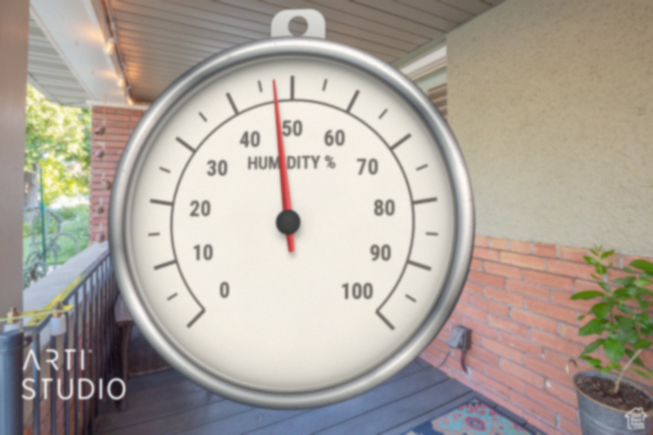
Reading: 47.5,%
